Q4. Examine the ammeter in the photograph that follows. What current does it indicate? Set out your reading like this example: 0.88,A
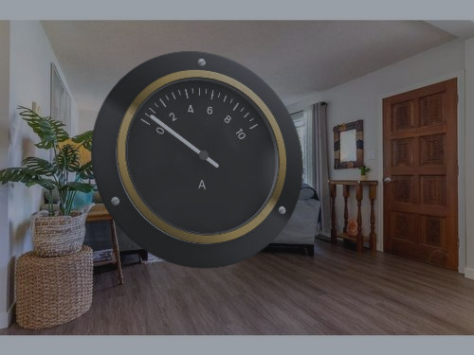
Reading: 0.5,A
